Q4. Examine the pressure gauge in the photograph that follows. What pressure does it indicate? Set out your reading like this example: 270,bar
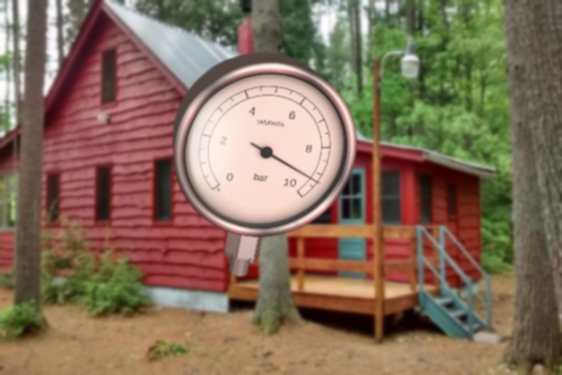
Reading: 9.25,bar
